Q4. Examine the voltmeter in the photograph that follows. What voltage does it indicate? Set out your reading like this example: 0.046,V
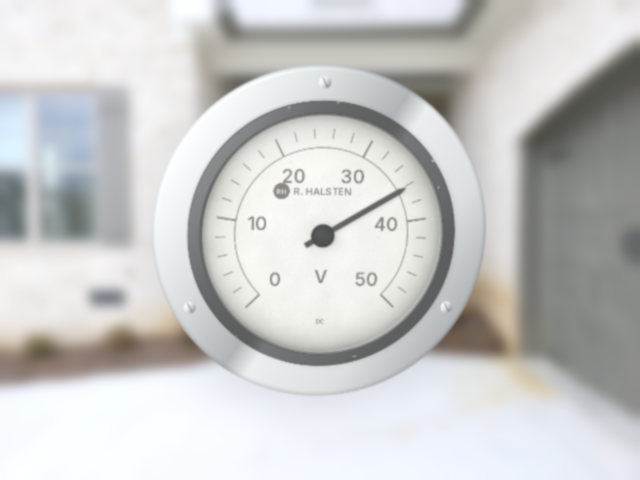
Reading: 36,V
